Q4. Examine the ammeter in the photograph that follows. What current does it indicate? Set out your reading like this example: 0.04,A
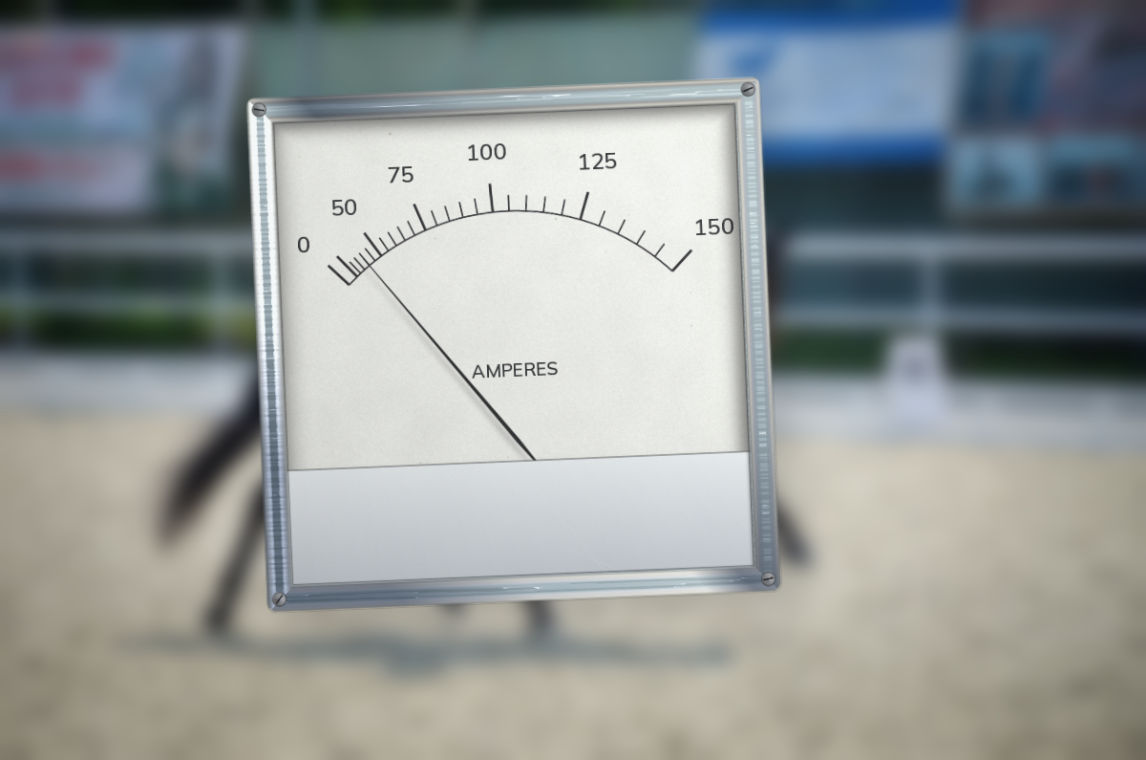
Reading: 40,A
